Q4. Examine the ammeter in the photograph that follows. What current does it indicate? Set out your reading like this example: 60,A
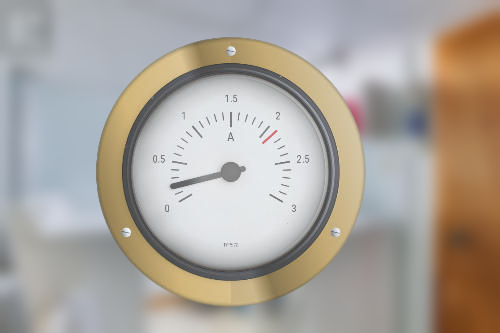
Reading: 0.2,A
